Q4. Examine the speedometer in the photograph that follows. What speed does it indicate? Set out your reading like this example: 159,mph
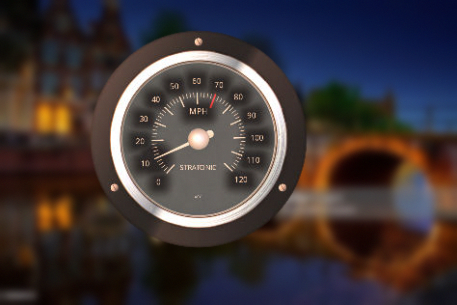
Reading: 10,mph
